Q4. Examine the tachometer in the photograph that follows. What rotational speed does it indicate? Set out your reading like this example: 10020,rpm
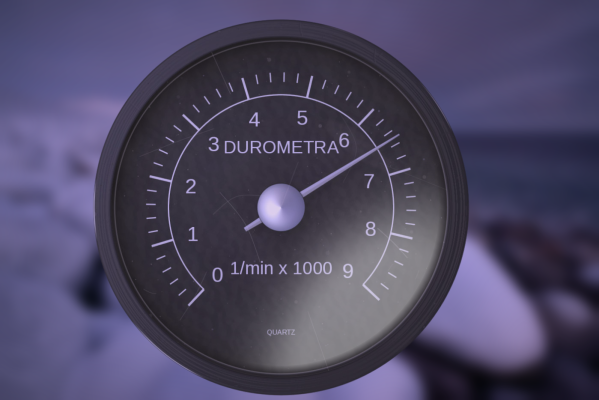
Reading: 6500,rpm
